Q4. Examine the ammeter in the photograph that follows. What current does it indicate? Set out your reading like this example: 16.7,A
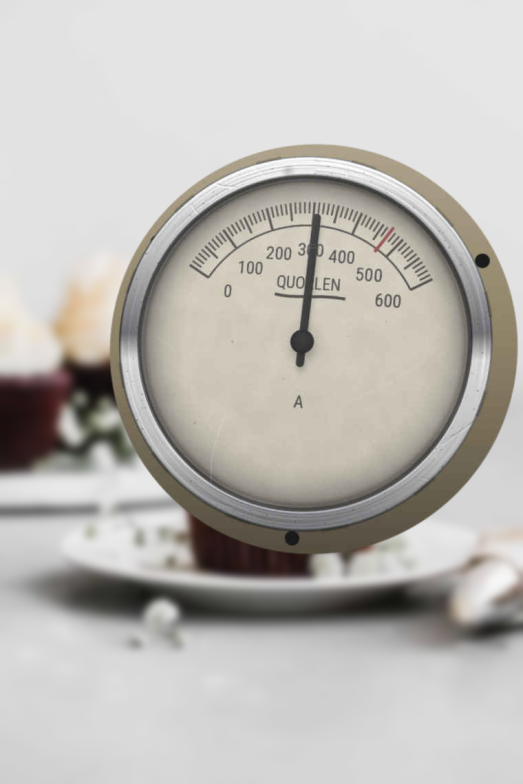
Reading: 310,A
